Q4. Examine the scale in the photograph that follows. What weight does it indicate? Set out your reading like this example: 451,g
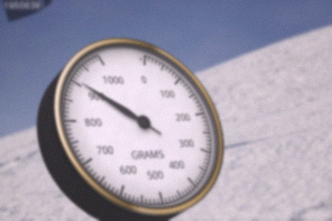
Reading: 900,g
